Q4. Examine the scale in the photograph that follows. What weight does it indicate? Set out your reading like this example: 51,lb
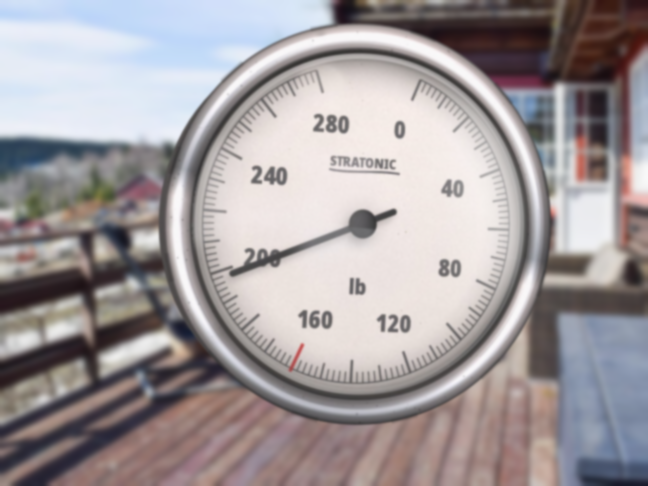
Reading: 198,lb
